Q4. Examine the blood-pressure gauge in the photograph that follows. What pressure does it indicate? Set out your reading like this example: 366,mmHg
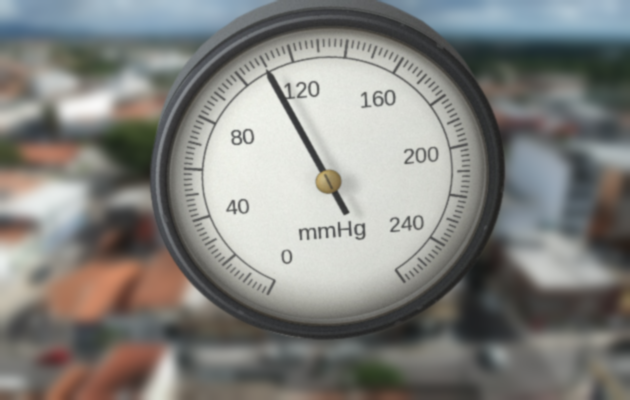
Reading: 110,mmHg
